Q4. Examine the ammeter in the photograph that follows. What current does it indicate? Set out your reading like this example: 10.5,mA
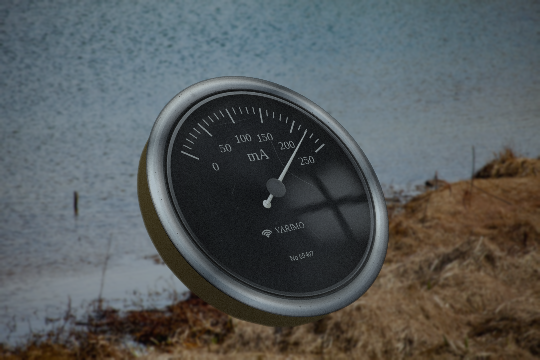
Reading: 220,mA
